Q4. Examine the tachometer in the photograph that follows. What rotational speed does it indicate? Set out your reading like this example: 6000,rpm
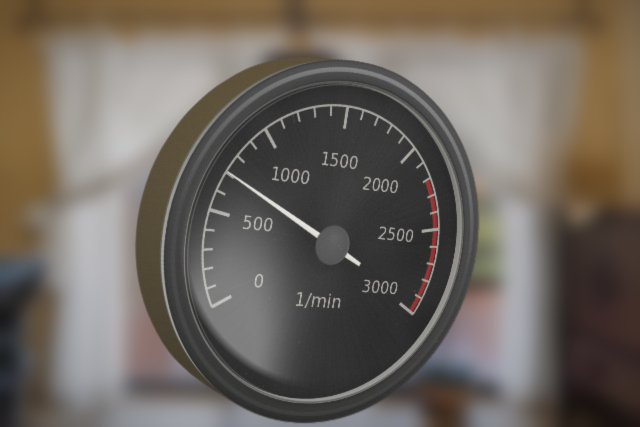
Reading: 700,rpm
